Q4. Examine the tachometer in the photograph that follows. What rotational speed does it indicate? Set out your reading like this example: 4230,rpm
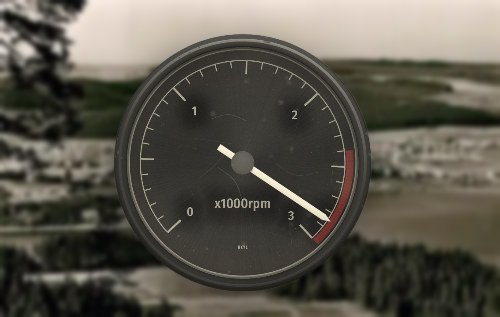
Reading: 2850,rpm
